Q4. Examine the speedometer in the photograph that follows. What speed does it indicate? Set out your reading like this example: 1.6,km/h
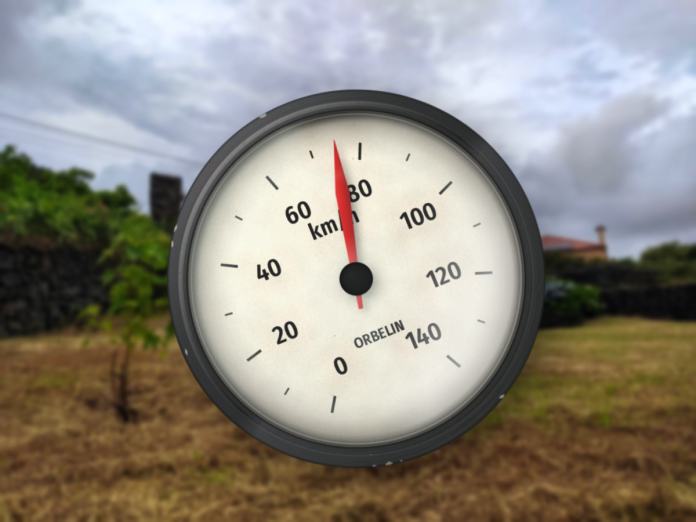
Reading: 75,km/h
